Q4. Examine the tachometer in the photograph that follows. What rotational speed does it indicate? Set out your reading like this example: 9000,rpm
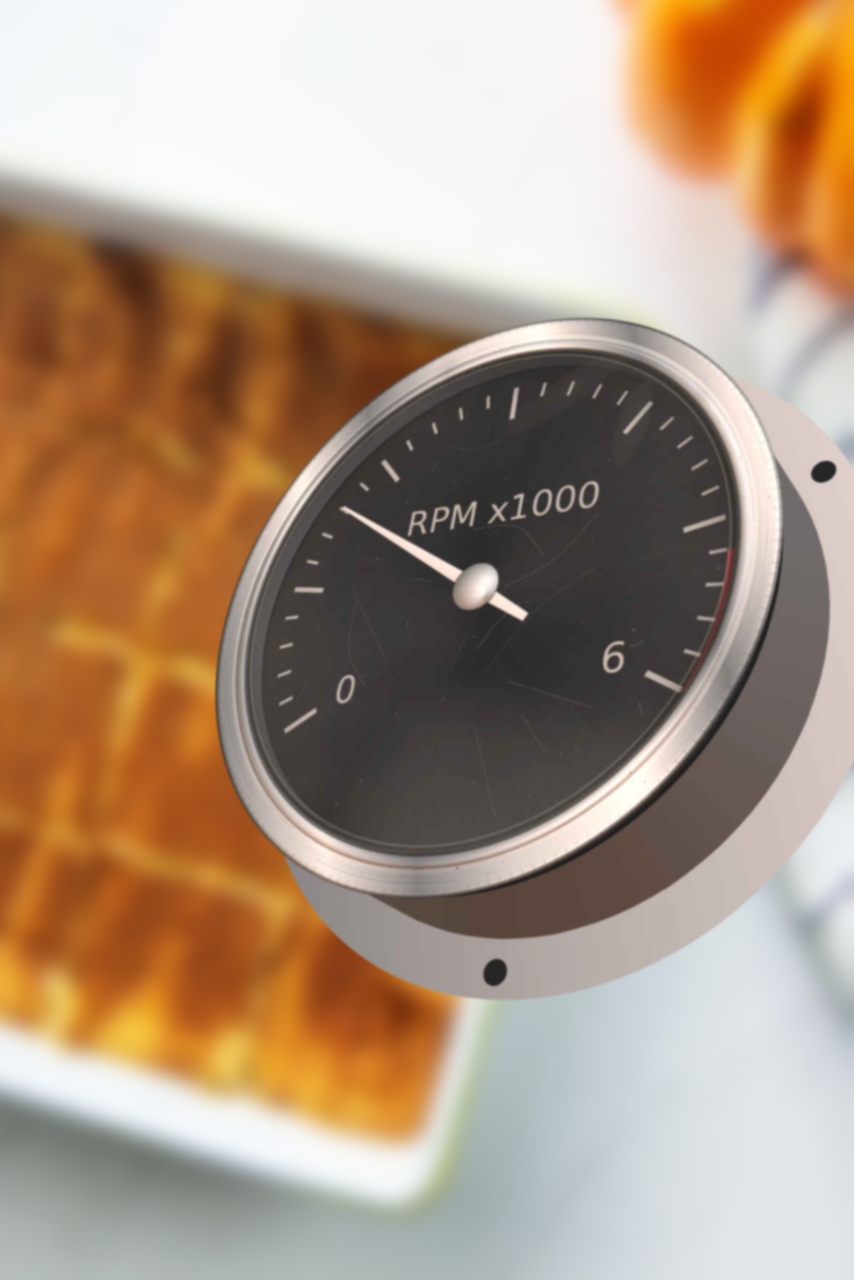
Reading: 1600,rpm
